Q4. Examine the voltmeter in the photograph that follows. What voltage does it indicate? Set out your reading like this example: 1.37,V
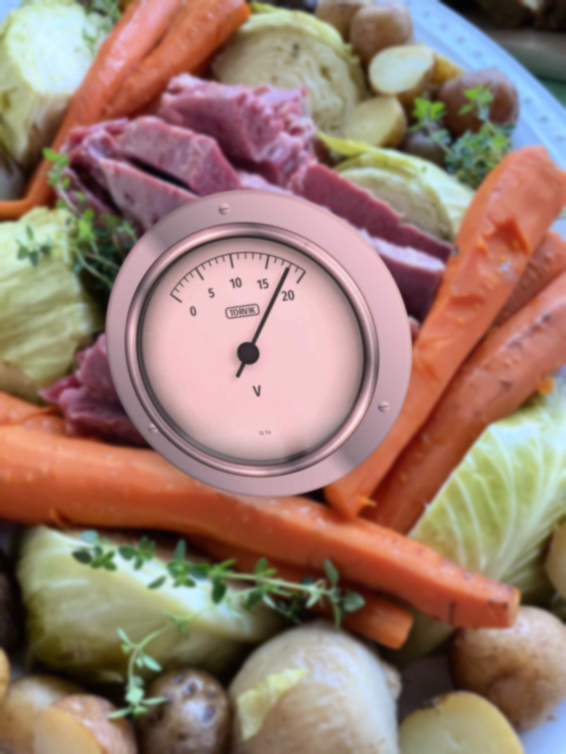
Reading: 18,V
